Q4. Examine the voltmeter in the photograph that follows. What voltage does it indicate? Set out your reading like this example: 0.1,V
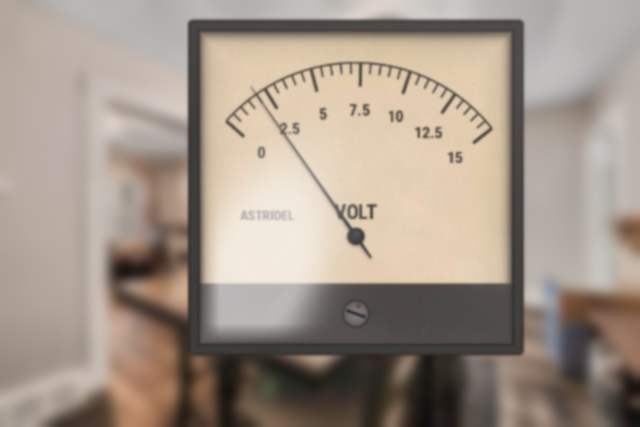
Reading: 2,V
